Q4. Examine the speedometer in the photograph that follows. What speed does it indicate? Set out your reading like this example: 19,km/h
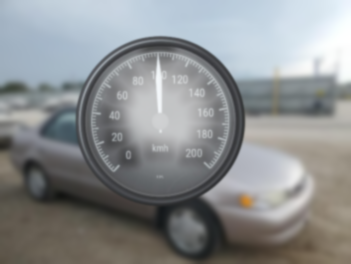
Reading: 100,km/h
